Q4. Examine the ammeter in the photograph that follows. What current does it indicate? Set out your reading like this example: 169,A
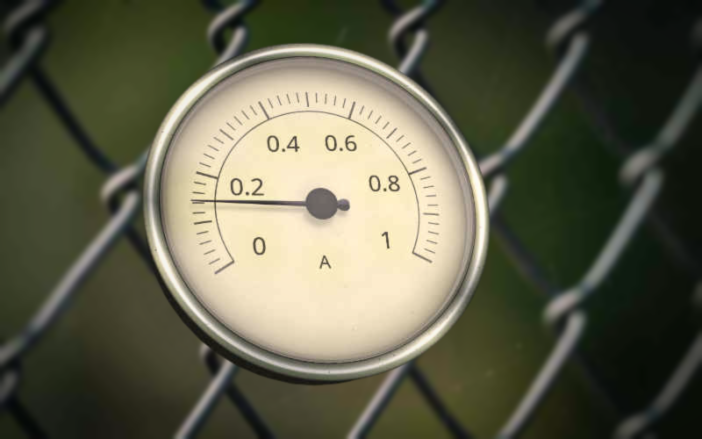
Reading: 0.14,A
